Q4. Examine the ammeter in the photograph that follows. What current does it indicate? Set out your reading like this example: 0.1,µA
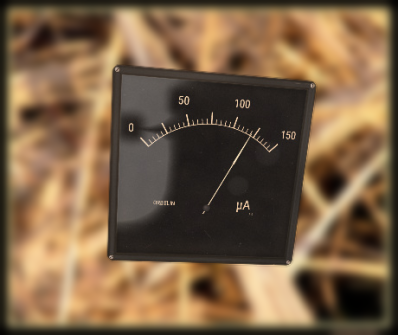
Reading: 120,µA
